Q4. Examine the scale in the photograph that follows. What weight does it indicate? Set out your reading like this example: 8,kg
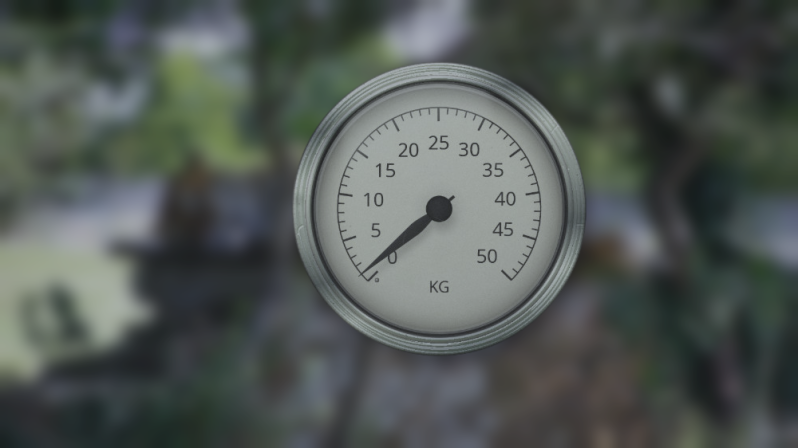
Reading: 1,kg
